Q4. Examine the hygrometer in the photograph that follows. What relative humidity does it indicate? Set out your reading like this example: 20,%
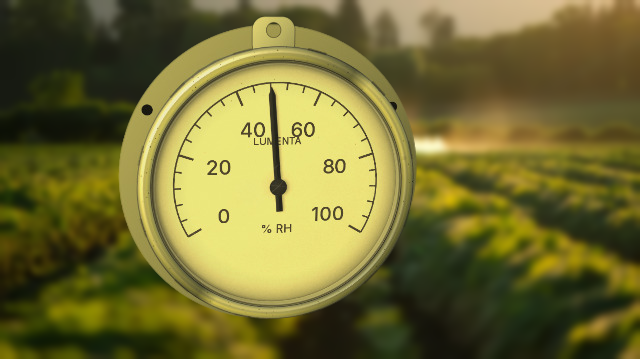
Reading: 48,%
